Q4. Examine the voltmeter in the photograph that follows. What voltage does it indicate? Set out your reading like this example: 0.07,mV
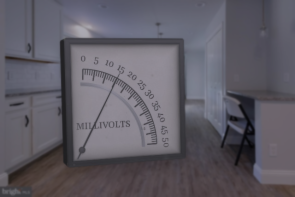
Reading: 15,mV
